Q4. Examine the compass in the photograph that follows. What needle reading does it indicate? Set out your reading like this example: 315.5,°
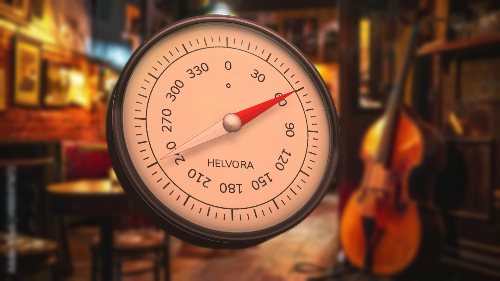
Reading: 60,°
